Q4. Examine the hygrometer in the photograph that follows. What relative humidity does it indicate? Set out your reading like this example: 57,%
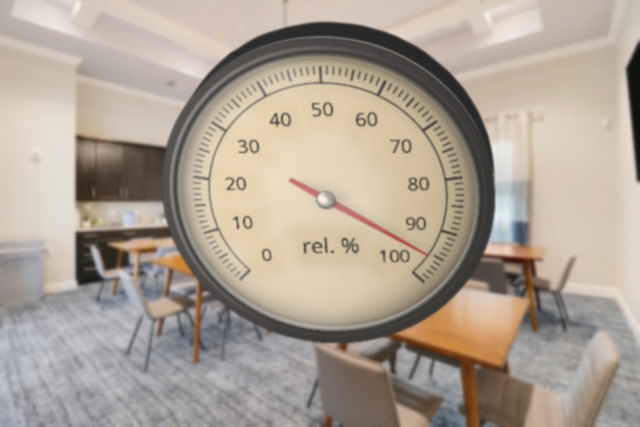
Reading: 95,%
